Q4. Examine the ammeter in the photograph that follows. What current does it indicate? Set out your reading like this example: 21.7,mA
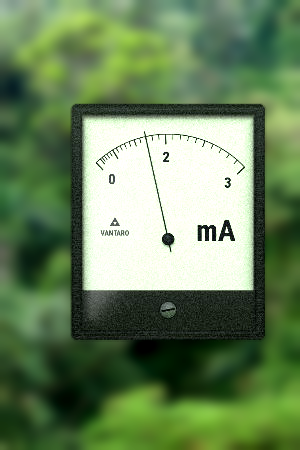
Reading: 1.7,mA
